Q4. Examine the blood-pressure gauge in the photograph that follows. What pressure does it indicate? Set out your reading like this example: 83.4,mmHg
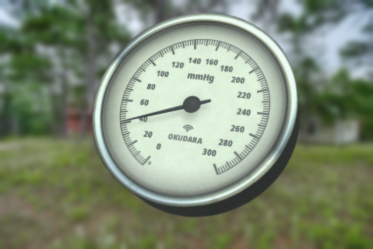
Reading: 40,mmHg
